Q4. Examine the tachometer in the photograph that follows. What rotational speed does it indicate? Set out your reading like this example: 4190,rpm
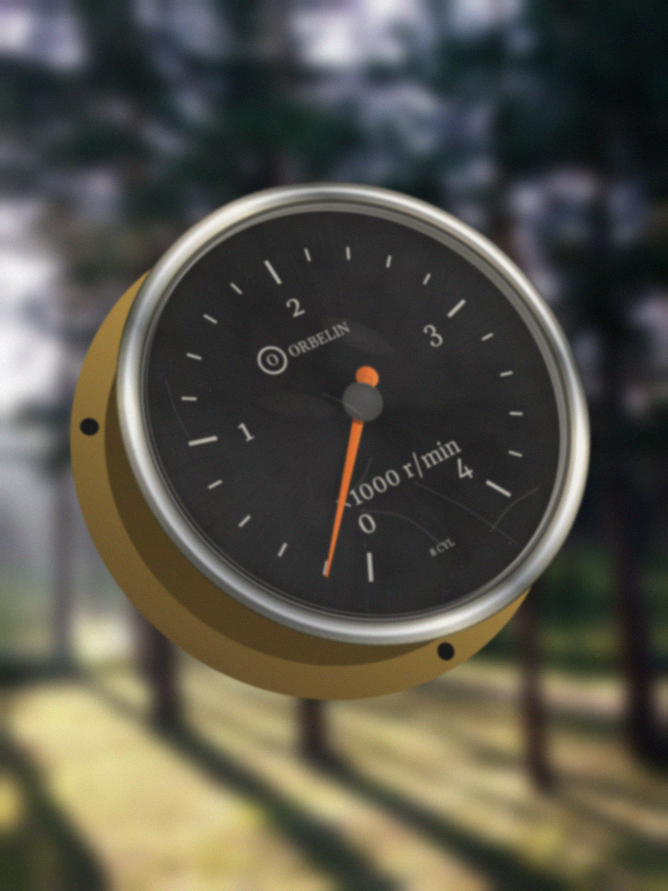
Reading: 200,rpm
